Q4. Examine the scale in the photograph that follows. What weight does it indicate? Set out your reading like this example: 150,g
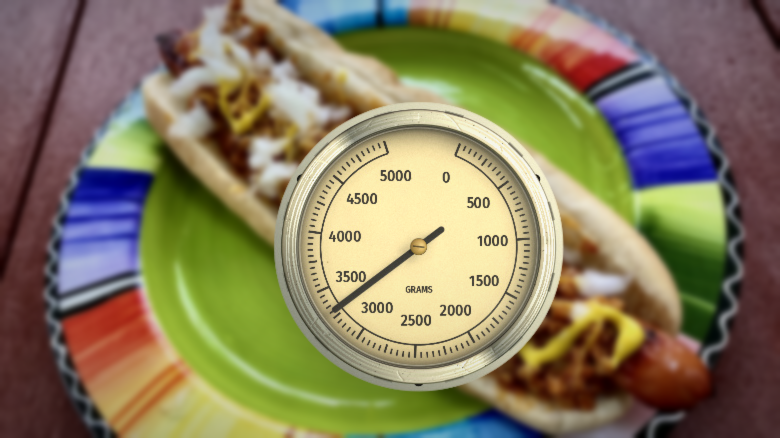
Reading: 3300,g
